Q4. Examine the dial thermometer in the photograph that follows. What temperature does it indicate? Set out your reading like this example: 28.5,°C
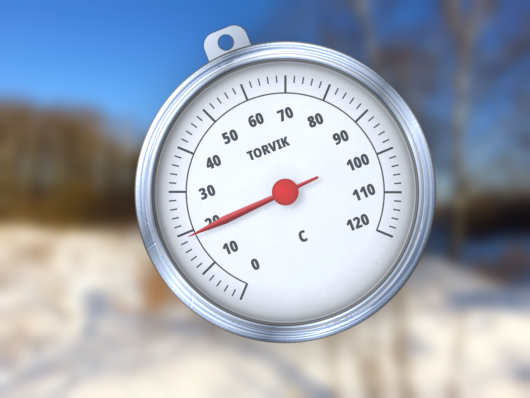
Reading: 19,°C
